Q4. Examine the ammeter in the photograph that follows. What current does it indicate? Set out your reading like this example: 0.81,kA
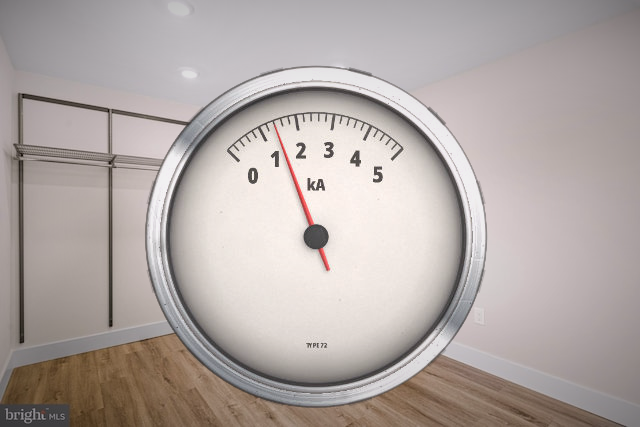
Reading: 1.4,kA
